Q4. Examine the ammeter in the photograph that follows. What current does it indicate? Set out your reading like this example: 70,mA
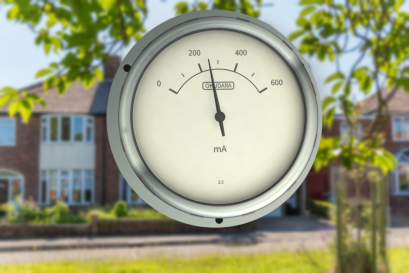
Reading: 250,mA
